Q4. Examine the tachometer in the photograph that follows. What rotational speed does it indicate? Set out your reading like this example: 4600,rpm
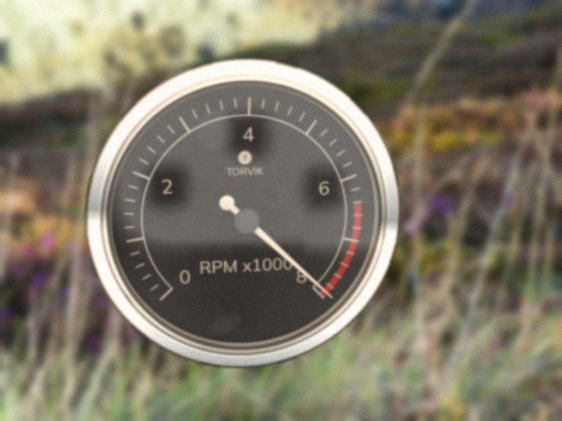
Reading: 7900,rpm
